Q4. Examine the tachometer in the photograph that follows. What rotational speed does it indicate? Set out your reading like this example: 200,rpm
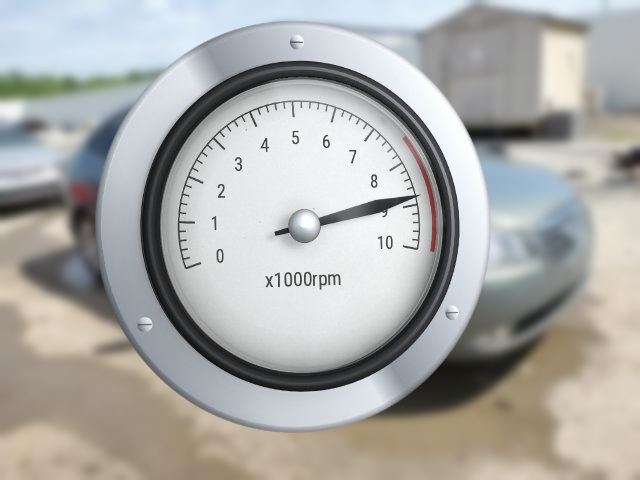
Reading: 8800,rpm
